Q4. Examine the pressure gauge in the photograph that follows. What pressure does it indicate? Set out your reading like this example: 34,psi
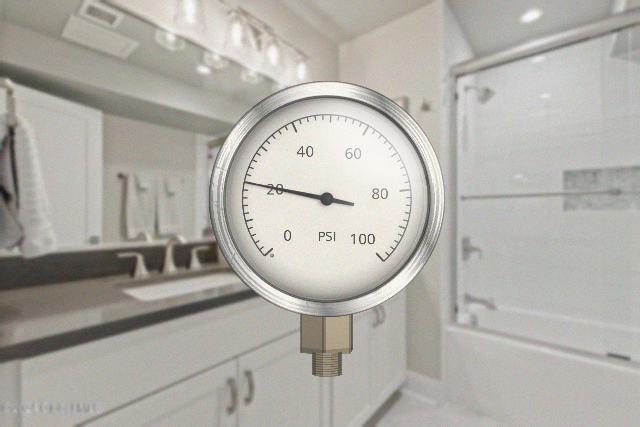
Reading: 20,psi
